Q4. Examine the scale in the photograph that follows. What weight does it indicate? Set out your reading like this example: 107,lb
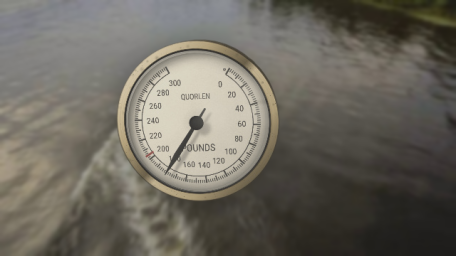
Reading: 180,lb
